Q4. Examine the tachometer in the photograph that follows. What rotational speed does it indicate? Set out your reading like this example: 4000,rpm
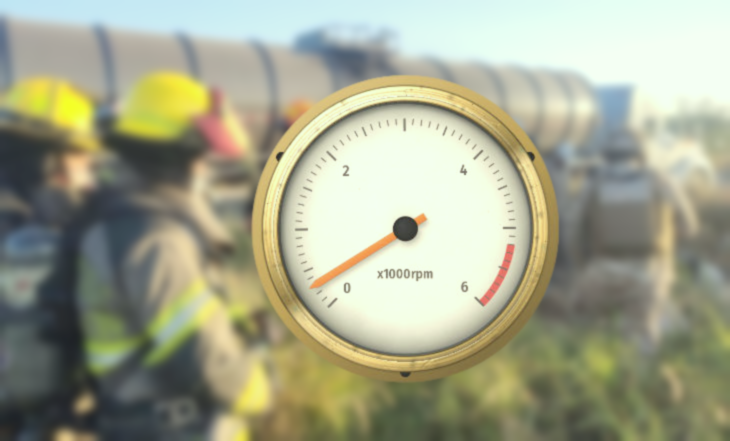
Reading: 300,rpm
